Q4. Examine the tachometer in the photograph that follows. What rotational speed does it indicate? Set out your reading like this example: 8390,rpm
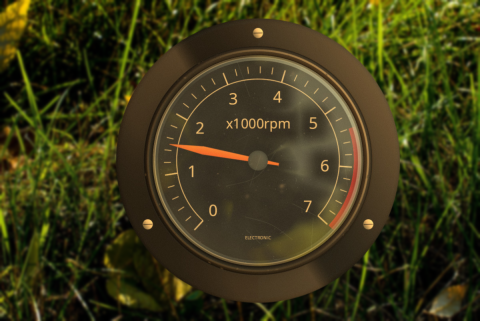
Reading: 1500,rpm
